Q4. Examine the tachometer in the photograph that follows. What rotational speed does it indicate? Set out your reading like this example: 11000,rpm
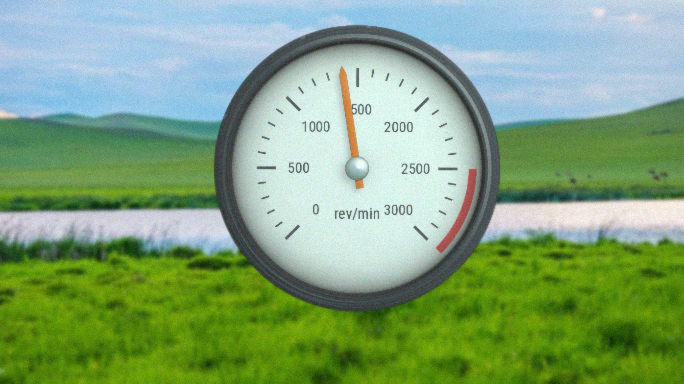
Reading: 1400,rpm
